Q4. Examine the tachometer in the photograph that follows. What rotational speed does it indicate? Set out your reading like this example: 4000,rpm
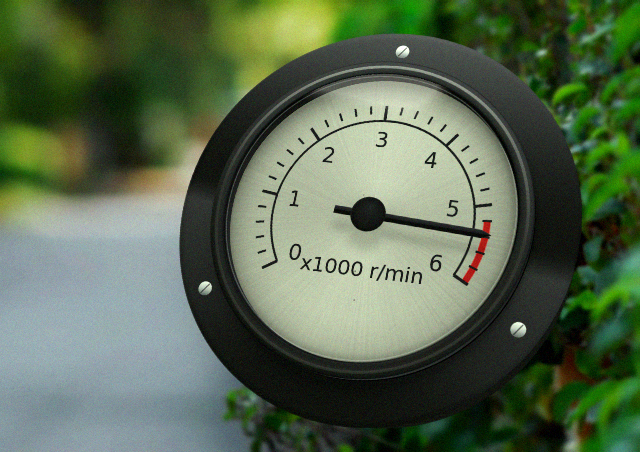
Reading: 5400,rpm
